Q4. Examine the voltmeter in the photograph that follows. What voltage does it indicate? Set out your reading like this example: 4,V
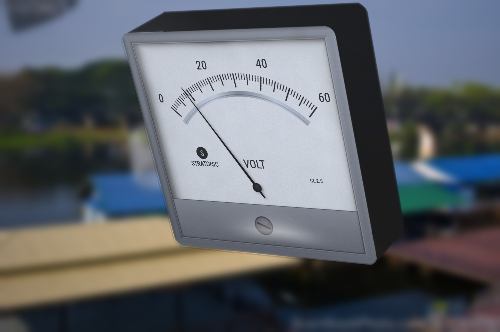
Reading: 10,V
